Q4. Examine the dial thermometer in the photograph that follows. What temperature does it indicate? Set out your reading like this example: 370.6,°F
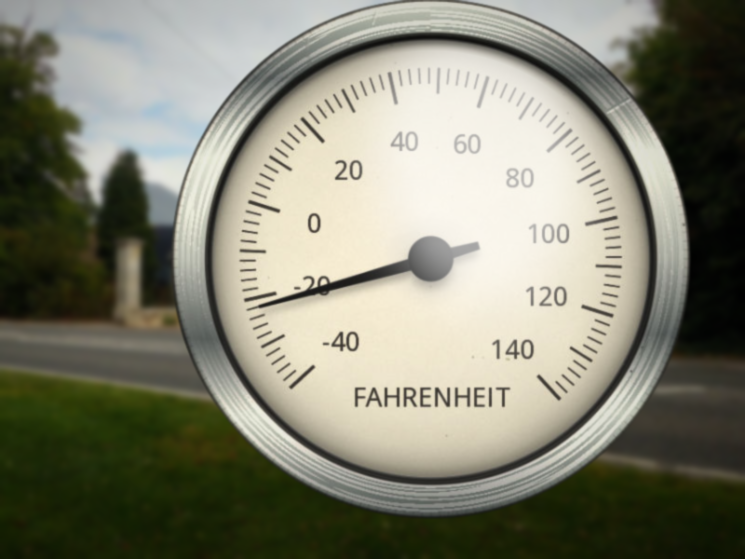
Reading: -22,°F
